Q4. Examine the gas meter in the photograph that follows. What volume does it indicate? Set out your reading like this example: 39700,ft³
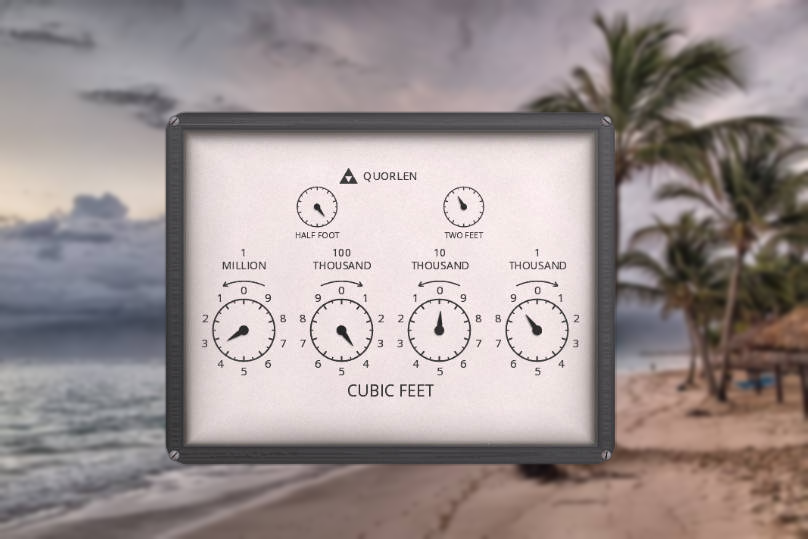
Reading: 339900,ft³
